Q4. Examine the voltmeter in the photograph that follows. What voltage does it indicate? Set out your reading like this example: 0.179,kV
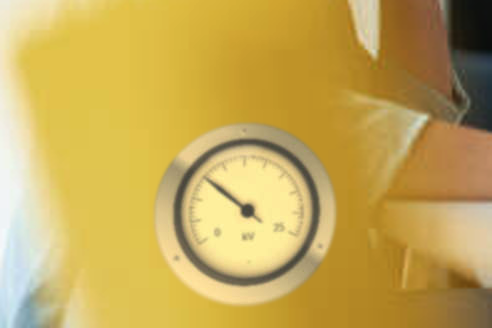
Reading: 7.5,kV
